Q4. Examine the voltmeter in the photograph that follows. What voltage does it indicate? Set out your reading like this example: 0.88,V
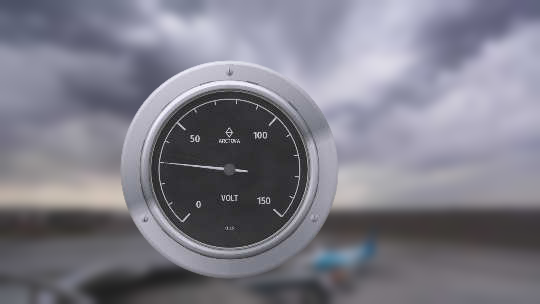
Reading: 30,V
